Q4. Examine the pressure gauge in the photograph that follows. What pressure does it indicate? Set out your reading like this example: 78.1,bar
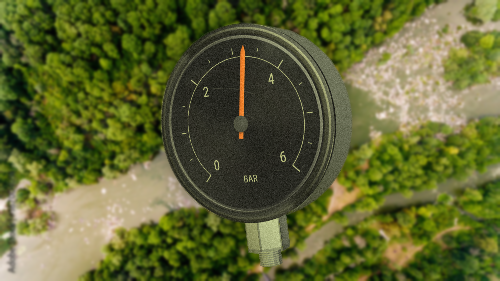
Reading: 3.25,bar
